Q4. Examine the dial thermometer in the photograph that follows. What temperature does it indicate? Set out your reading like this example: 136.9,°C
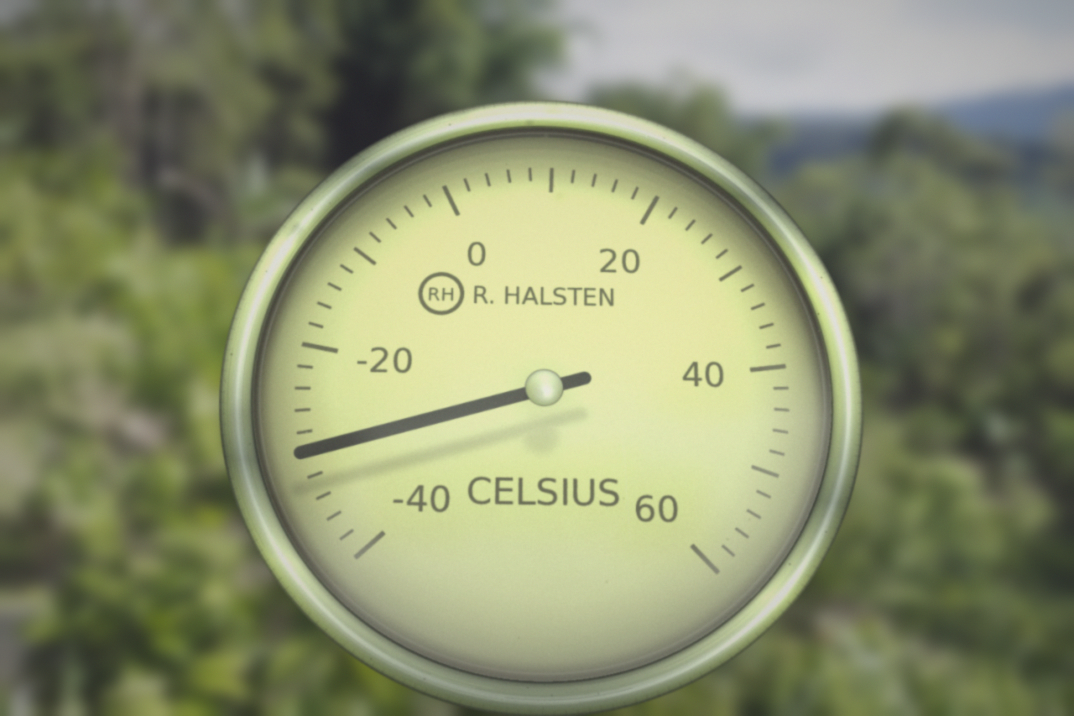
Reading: -30,°C
